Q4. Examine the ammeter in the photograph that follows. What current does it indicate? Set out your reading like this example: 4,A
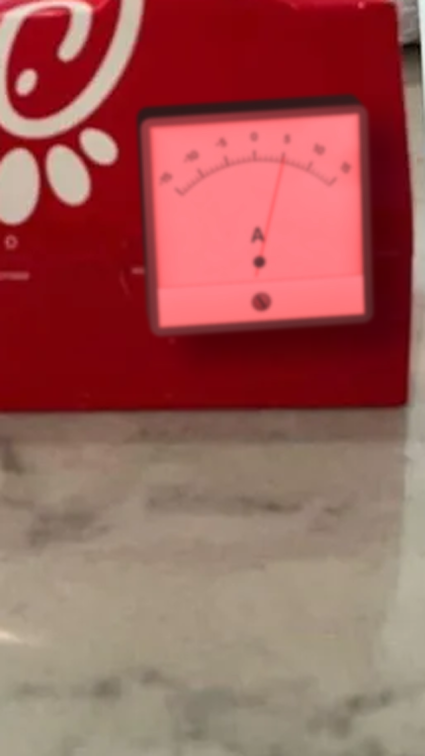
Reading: 5,A
